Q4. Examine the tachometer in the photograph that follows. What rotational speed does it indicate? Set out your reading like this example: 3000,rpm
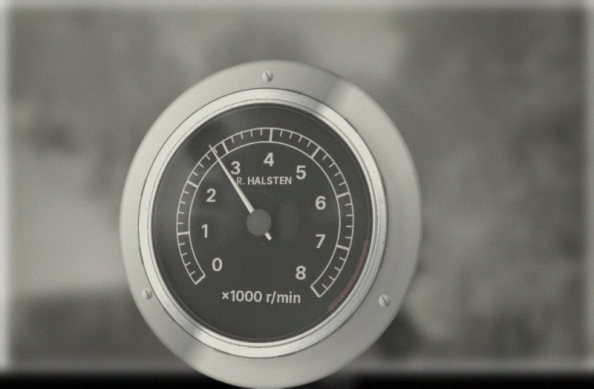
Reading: 2800,rpm
